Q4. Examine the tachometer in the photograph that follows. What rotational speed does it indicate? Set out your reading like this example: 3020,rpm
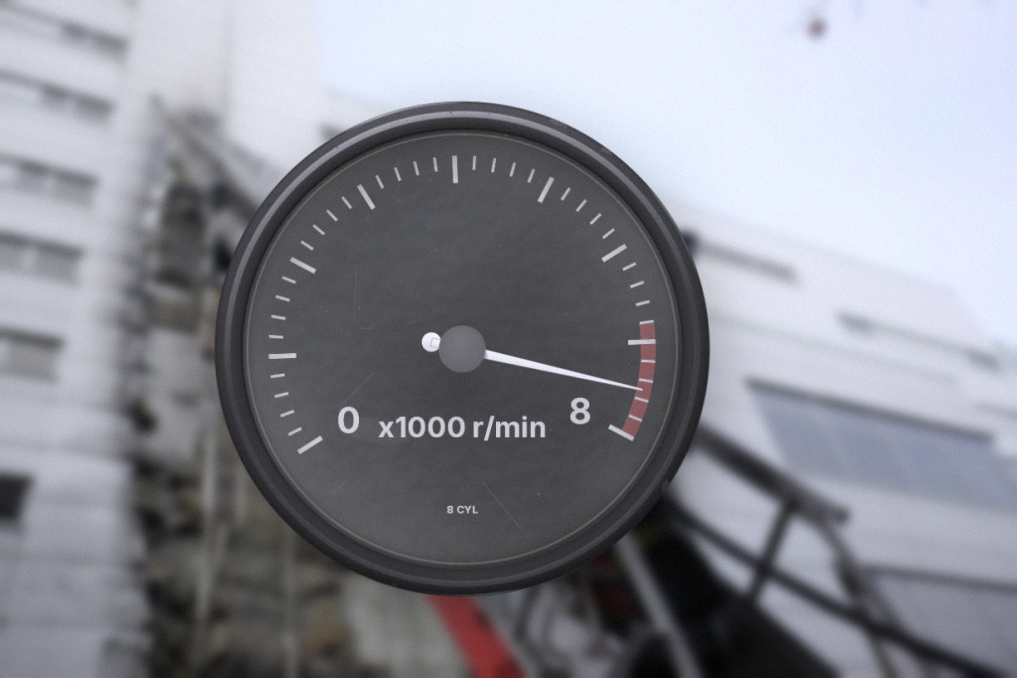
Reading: 7500,rpm
